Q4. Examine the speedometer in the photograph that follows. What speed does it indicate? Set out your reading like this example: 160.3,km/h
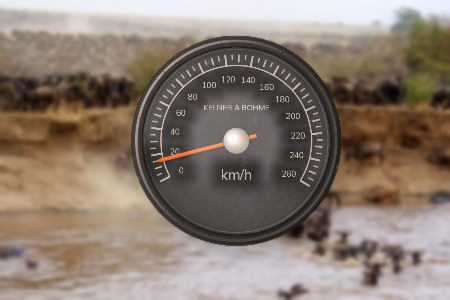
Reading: 15,km/h
